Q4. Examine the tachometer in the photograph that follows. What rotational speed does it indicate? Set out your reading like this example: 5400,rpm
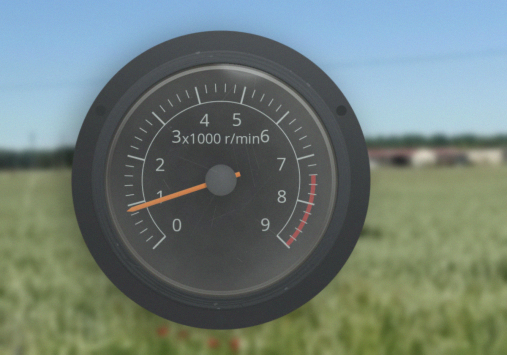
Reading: 900,rpm
